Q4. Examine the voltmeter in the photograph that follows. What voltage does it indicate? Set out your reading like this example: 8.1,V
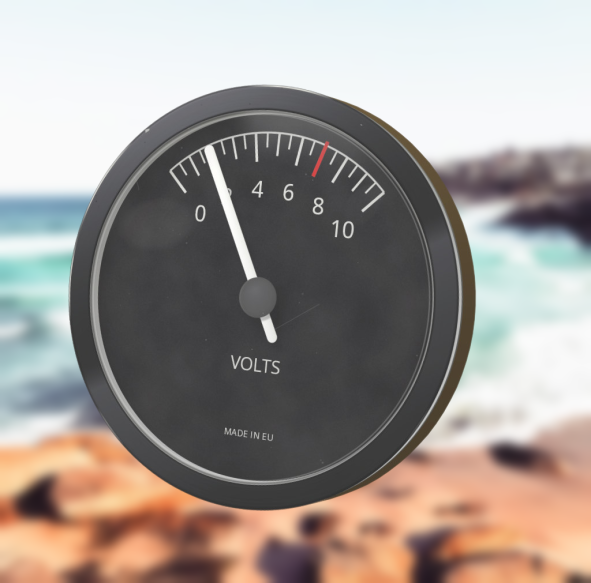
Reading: 2,V
